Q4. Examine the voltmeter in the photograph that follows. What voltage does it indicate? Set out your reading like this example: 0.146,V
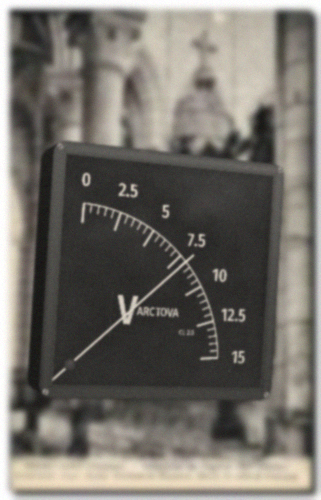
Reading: 8,V
